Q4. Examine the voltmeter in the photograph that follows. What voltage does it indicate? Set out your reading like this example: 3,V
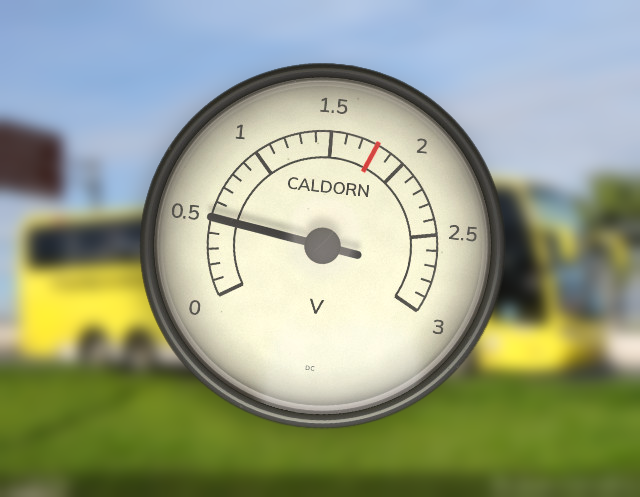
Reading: 0.5,V
